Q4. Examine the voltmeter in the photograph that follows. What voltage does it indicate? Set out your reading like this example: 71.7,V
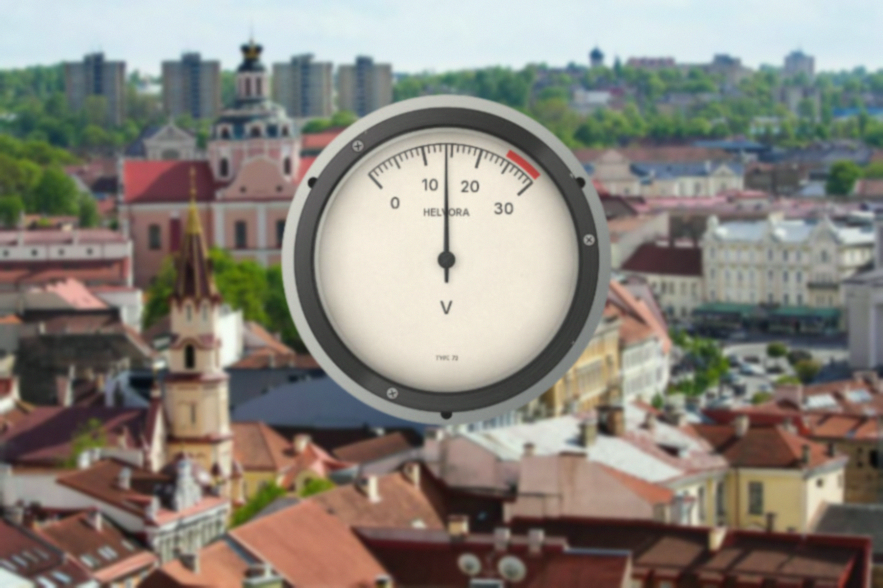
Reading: 14,V
